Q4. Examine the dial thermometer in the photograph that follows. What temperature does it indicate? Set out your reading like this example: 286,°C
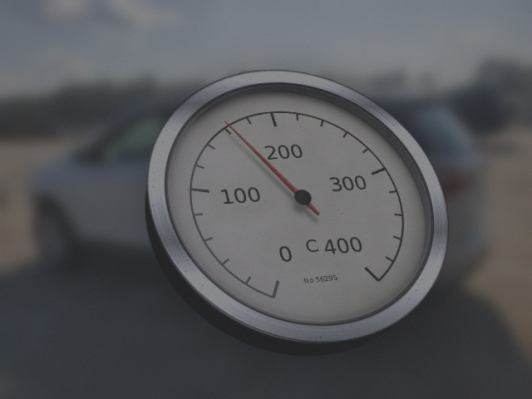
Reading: 160,°C
